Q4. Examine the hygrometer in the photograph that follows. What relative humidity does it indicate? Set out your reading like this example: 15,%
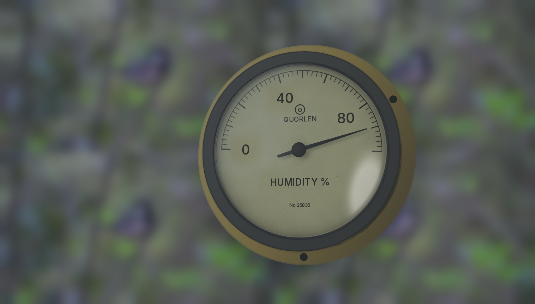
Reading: 90,%
